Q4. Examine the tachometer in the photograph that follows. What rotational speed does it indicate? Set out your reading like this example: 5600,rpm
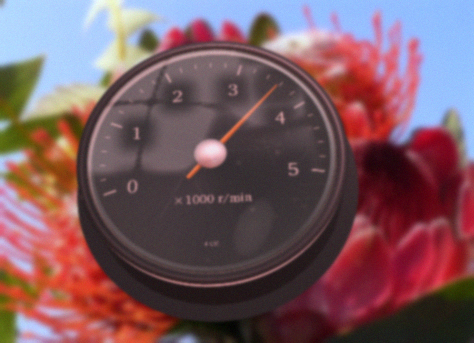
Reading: 3600,rpm
